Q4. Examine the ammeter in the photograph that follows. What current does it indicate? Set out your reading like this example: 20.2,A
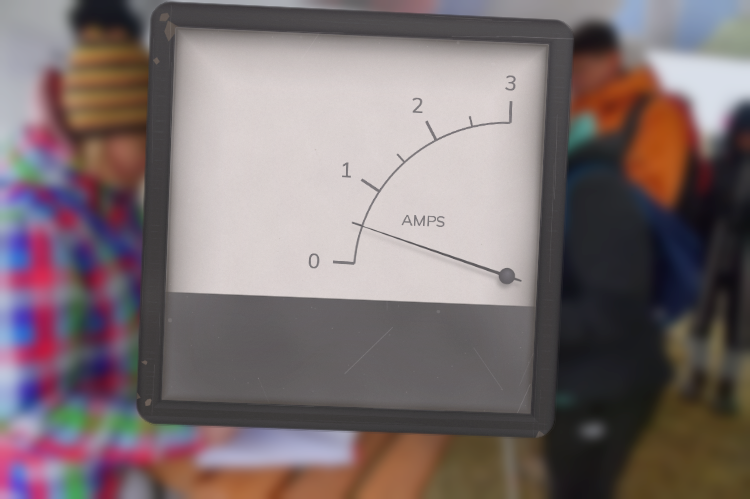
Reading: 0.5,A
